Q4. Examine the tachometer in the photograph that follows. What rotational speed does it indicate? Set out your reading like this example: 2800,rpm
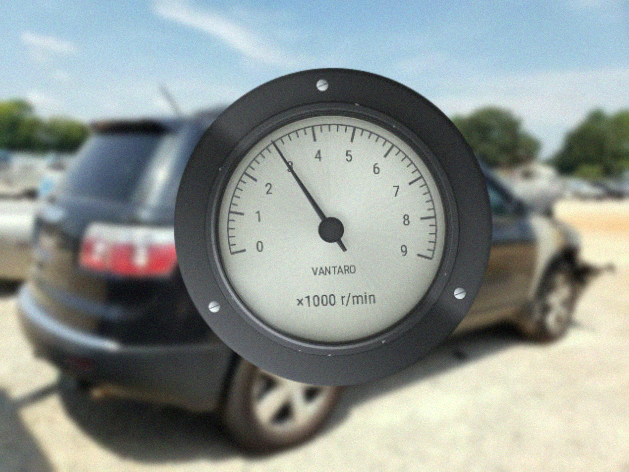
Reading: 3000,rpm
